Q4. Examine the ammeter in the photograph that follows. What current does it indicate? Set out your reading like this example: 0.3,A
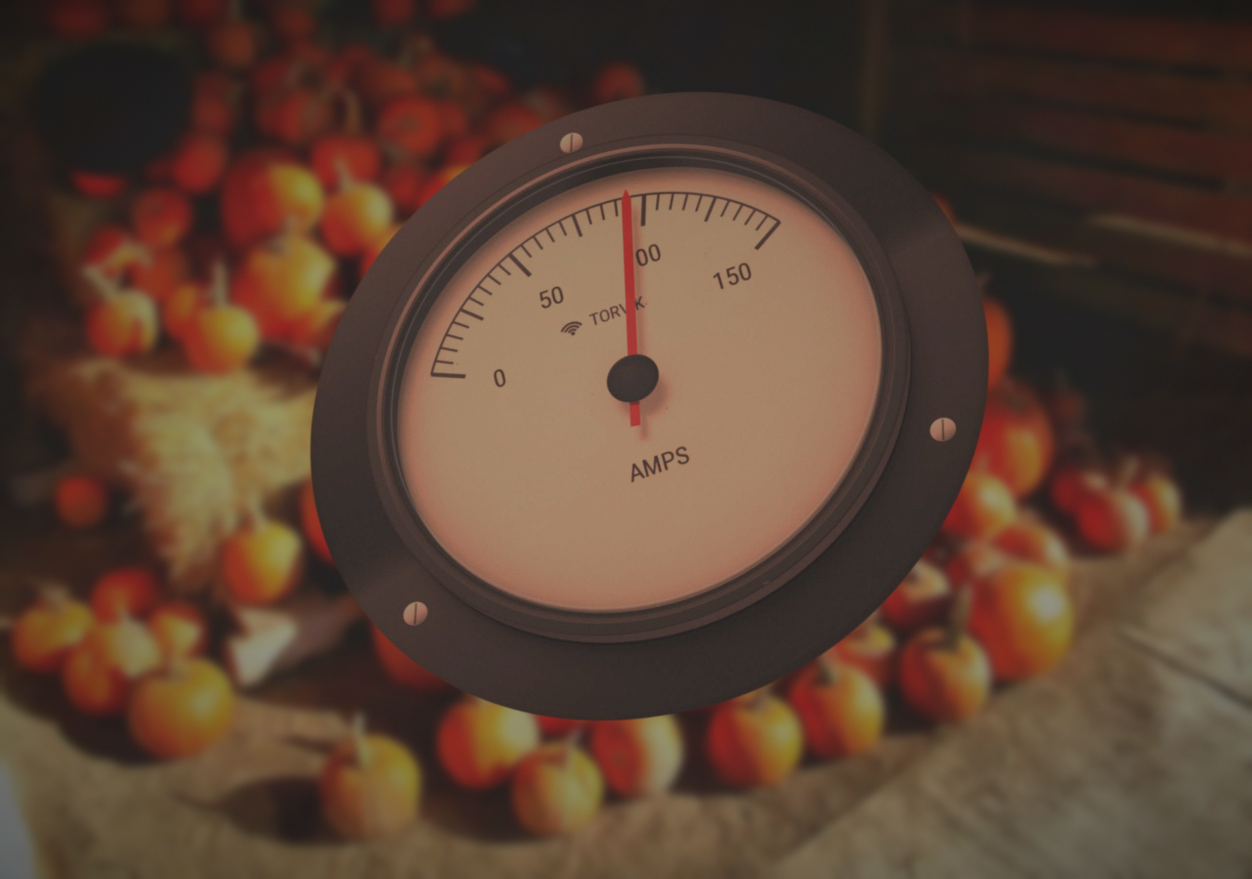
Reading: 95,A
